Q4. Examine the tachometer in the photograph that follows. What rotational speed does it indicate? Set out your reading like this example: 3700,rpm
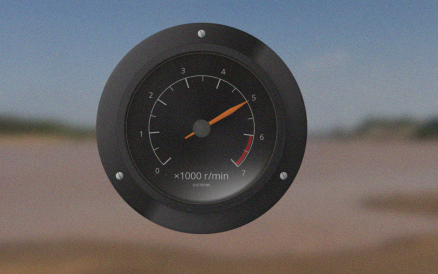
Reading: 5000,rpm
